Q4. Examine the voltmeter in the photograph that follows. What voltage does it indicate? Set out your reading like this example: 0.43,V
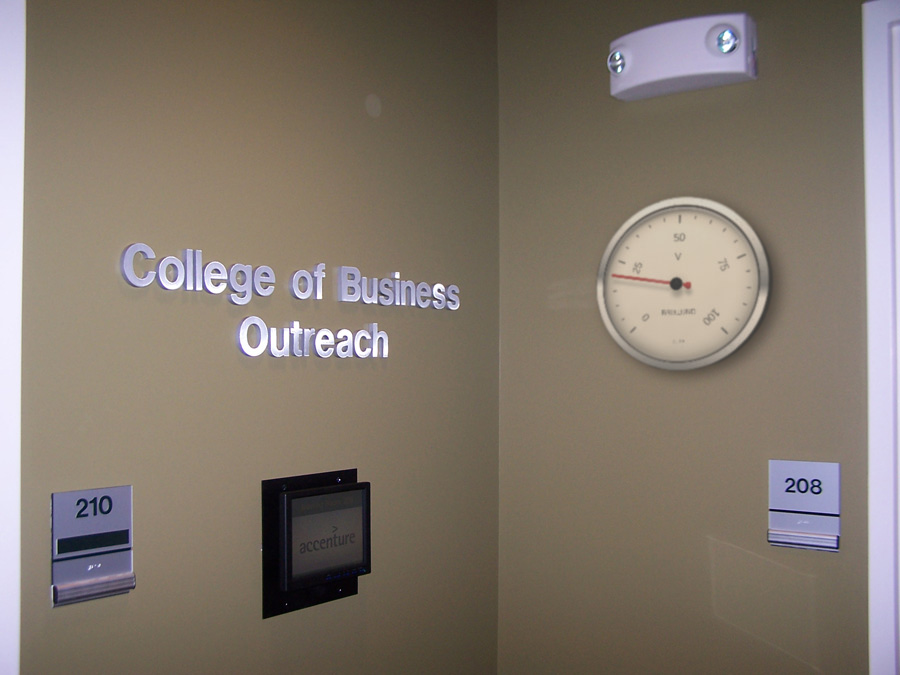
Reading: 20,V
